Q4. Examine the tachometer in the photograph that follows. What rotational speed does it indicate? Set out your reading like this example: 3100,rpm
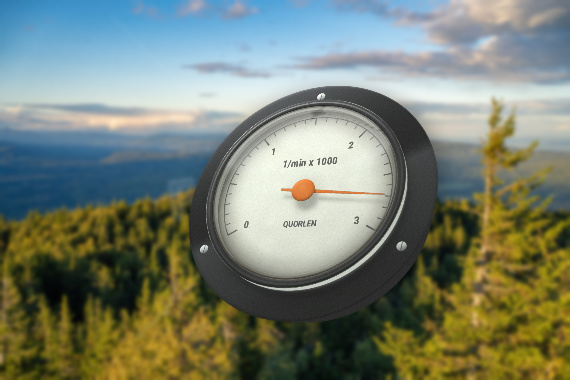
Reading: 2700,rpm
